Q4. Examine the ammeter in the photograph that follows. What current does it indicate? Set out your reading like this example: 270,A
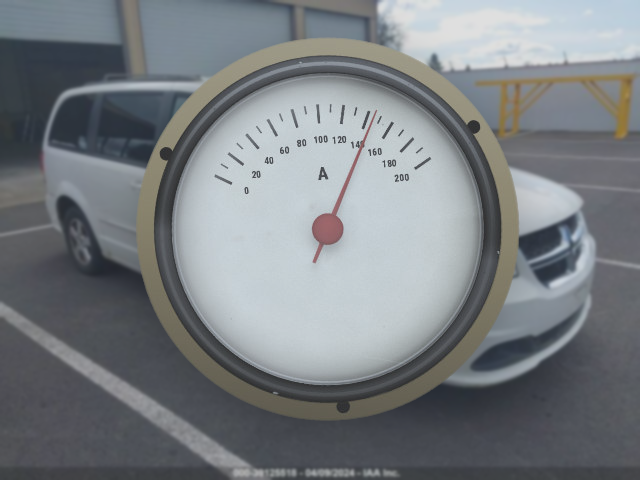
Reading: 145,A
